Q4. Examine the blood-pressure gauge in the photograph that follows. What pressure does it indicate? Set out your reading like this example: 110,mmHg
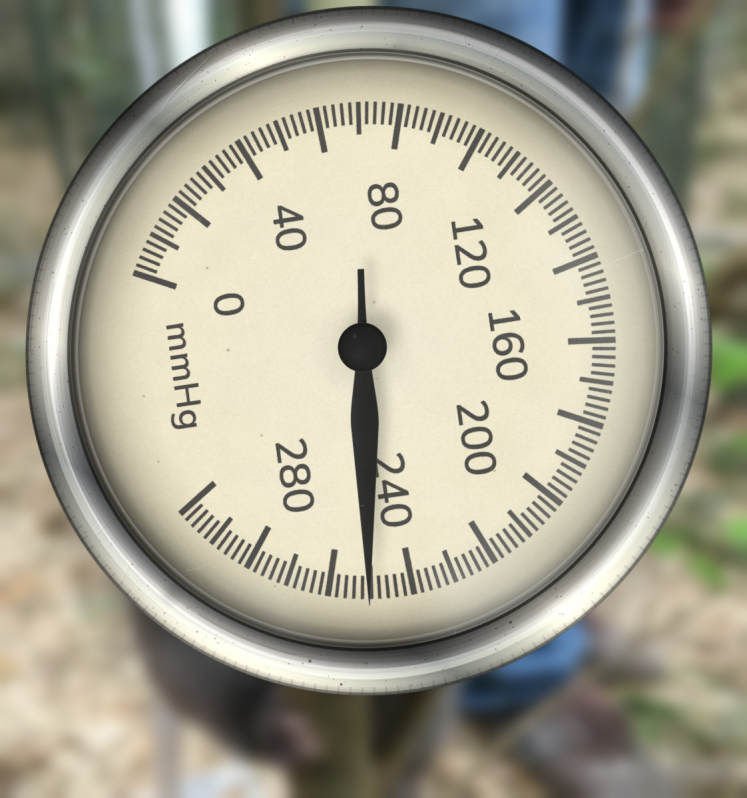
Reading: 250,mmHg
